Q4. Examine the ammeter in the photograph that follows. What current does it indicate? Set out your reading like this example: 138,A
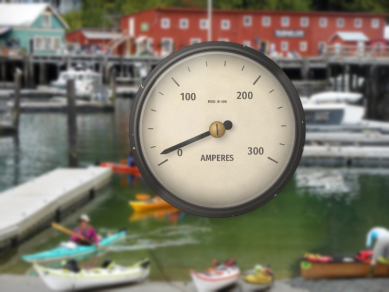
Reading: 10,A
